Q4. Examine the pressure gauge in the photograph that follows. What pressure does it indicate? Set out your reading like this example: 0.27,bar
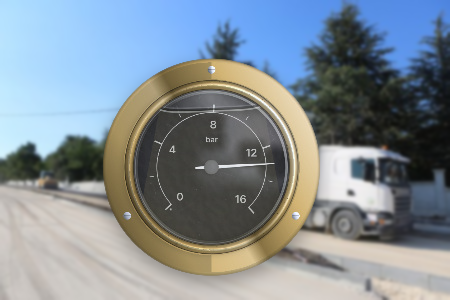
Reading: 13,bar
